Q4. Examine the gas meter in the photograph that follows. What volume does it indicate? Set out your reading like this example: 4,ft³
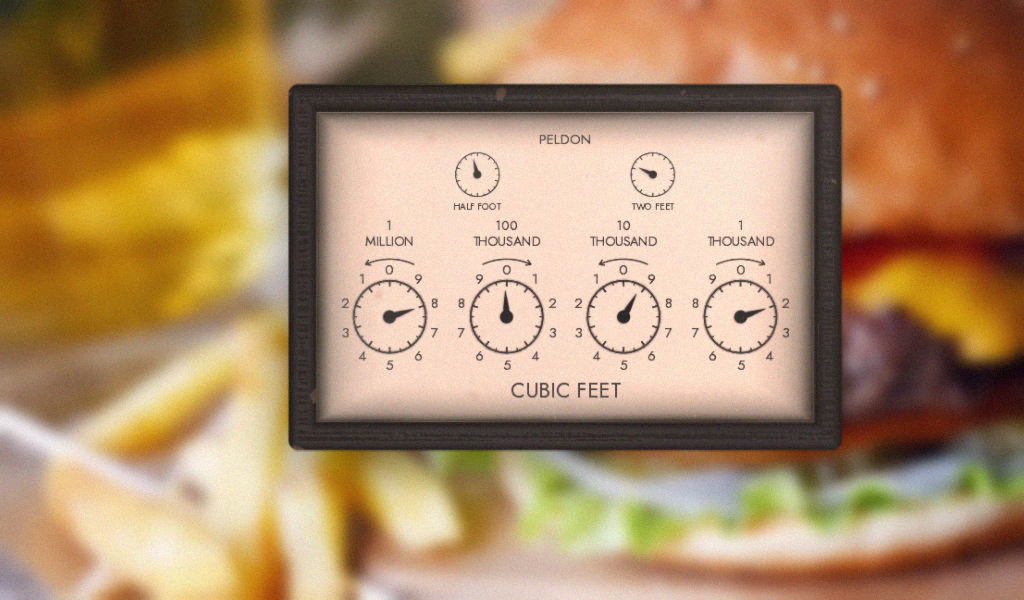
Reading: 799200,ft³
